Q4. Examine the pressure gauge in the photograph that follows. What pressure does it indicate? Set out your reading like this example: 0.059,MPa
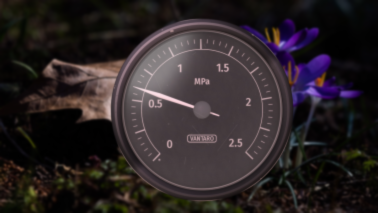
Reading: 0.6,MPa
